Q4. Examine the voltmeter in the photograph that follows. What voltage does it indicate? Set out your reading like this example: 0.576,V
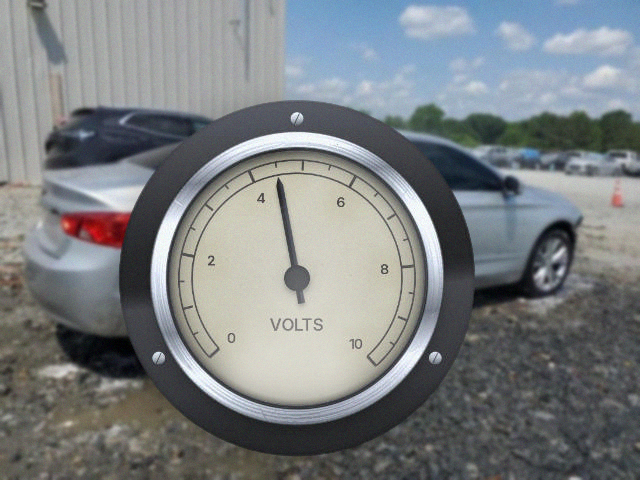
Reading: 4.5,V
